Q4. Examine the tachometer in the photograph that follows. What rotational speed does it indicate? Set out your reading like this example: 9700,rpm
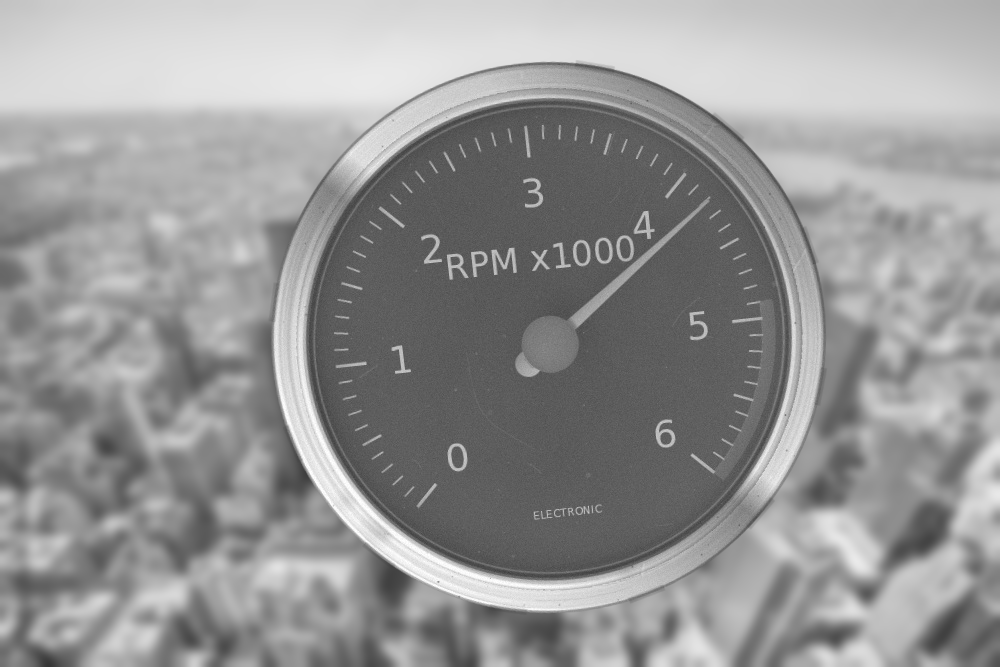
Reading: 4200,rpm
